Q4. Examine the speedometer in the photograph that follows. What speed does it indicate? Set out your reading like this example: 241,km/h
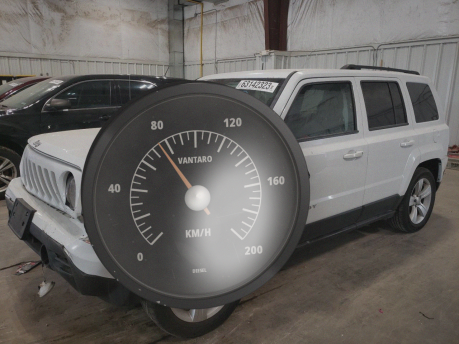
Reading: 75,km/h
